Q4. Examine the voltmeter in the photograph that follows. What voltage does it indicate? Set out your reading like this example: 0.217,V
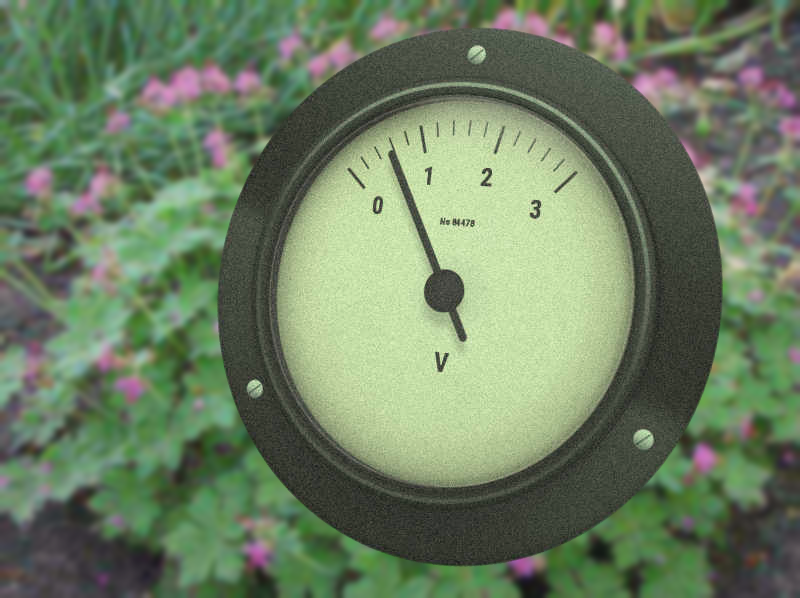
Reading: 0.6,V
